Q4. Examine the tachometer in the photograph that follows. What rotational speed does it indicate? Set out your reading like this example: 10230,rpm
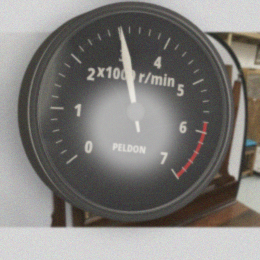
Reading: 3000,rpm
